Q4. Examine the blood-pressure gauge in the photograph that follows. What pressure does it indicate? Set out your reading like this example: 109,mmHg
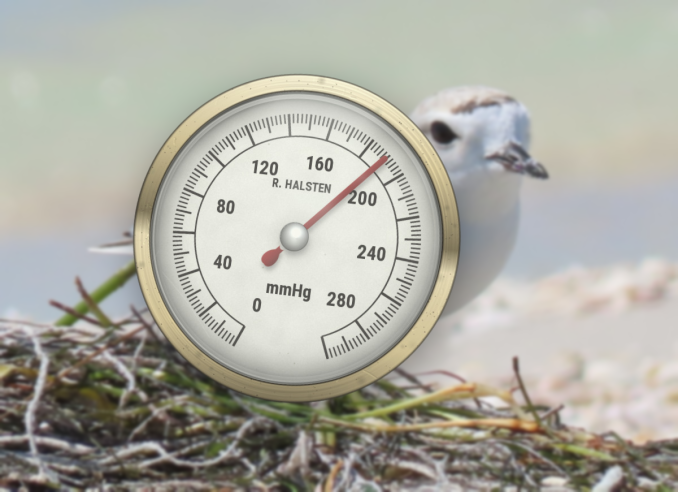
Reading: 190,mmHg
